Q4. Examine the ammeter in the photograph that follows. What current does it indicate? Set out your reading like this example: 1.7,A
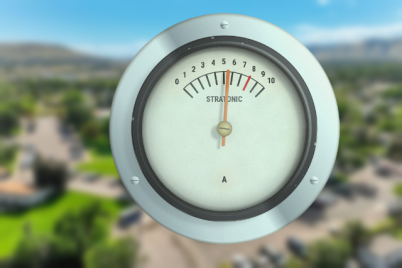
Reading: 5.5,A
